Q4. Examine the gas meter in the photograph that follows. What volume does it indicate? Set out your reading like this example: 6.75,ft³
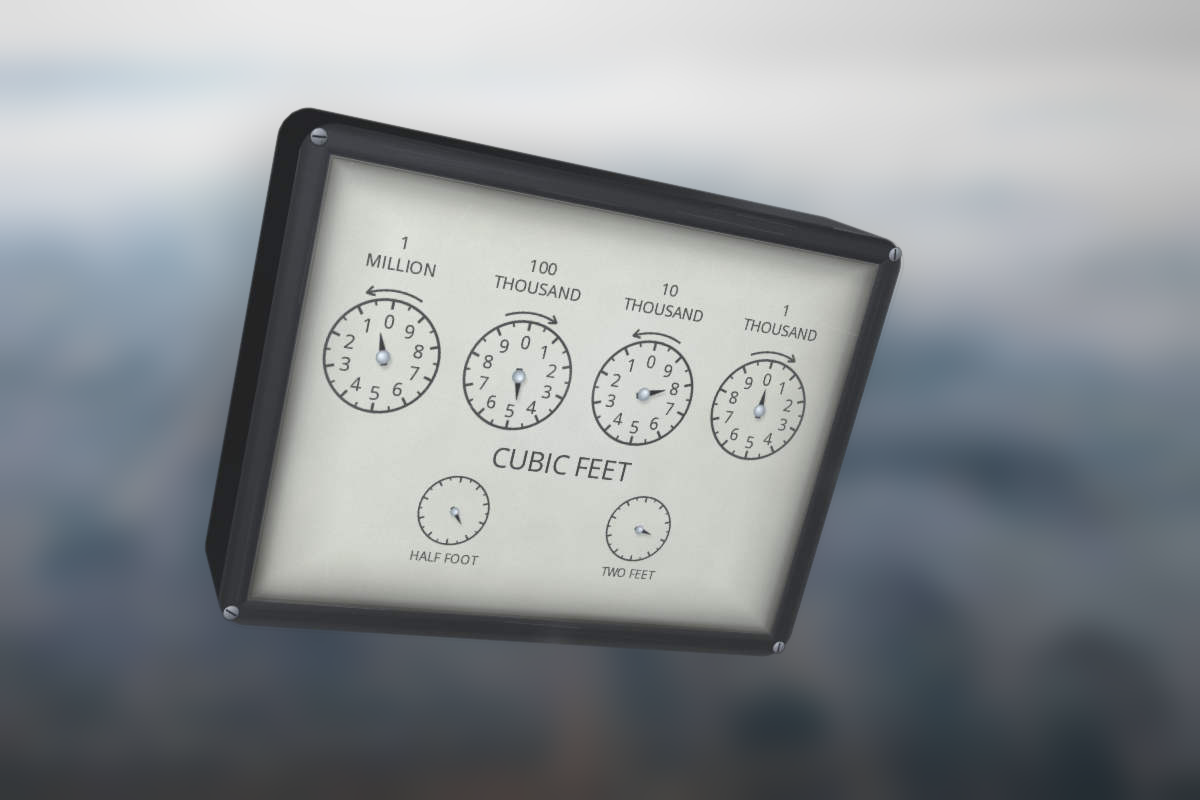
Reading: 48000,ft³
